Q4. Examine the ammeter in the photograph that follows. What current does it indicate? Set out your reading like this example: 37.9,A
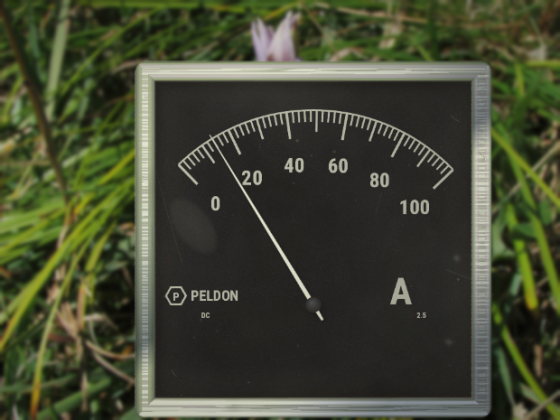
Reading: 14,A
